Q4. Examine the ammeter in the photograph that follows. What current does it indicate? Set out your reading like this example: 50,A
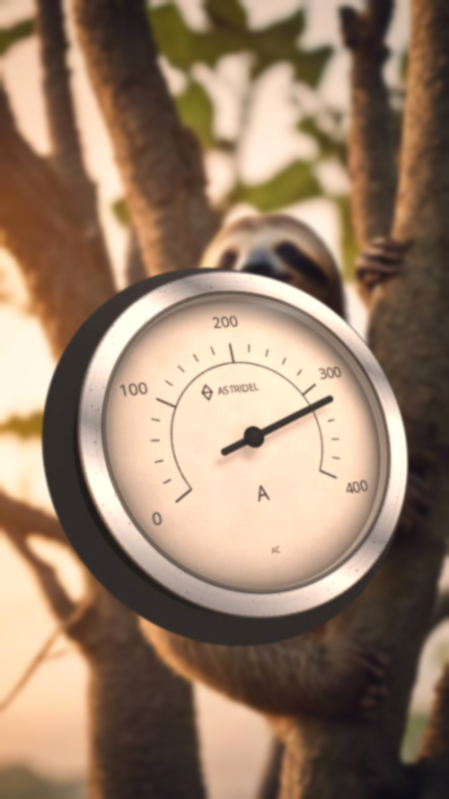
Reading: 320,A
